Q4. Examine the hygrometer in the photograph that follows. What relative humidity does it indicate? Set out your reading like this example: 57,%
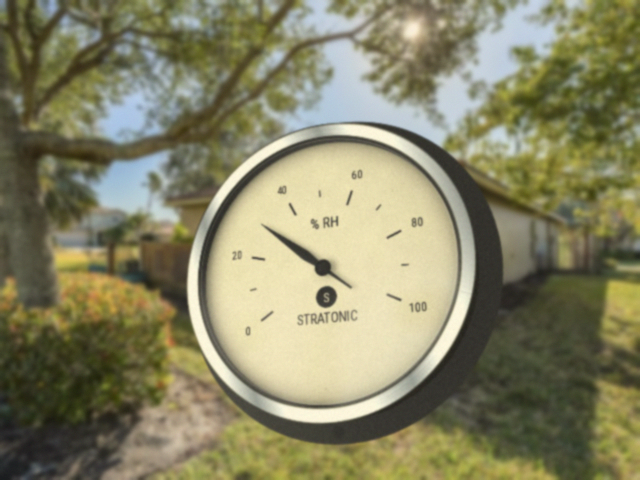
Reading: 30,%
